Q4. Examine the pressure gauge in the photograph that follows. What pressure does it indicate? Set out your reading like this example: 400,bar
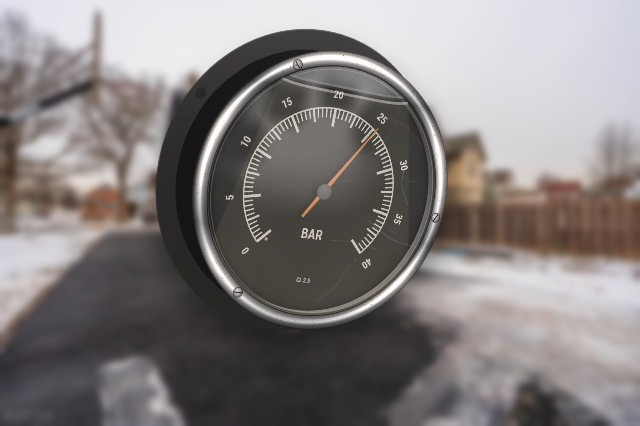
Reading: 25,bar
